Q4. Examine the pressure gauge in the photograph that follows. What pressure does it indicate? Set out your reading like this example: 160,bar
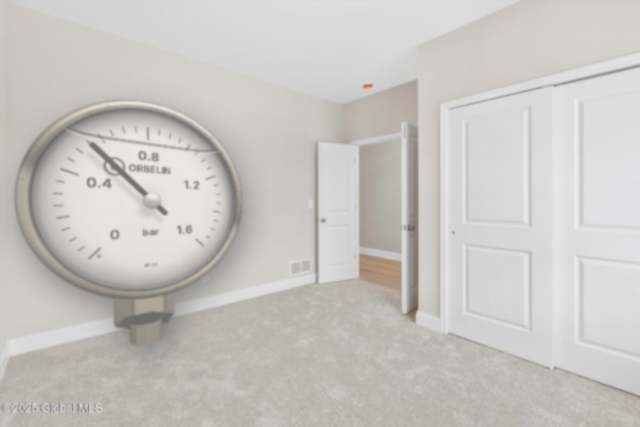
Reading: 0.55,bar
